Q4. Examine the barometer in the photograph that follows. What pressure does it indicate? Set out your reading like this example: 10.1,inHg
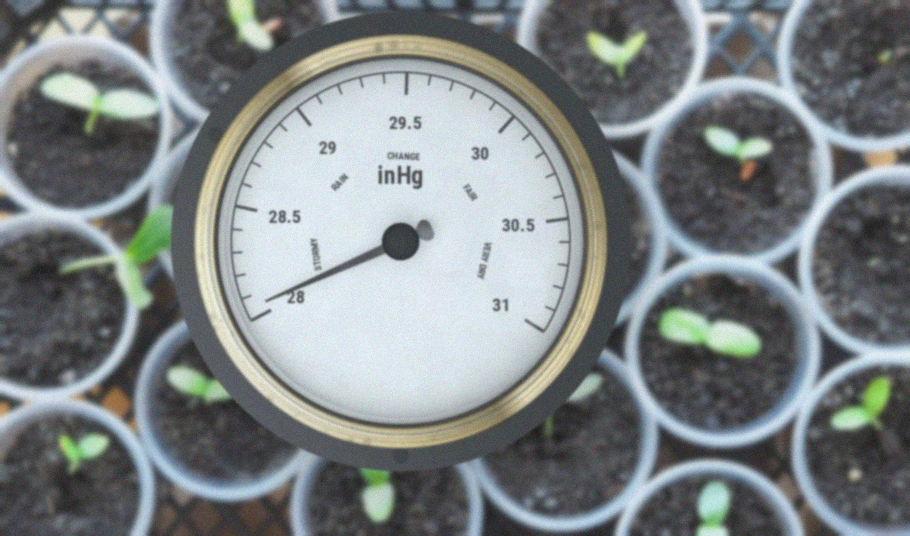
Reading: 28.05,inHg
